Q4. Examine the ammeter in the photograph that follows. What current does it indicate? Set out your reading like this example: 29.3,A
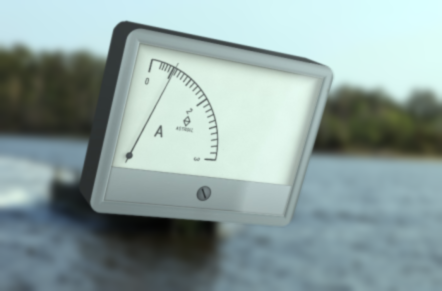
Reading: 1,A
